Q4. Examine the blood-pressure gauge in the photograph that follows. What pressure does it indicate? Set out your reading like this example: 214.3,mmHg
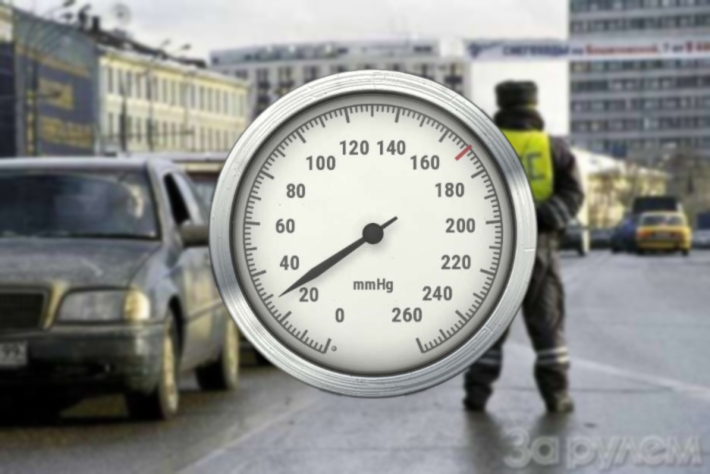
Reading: 28,mmHg
